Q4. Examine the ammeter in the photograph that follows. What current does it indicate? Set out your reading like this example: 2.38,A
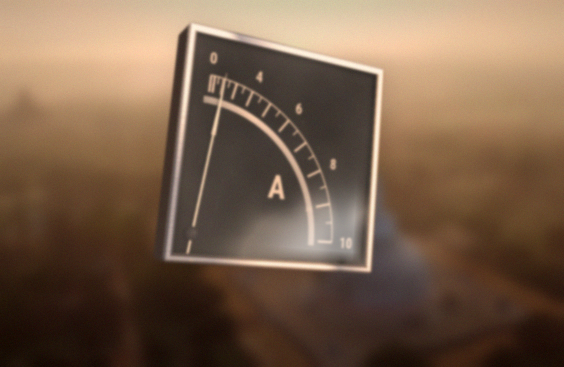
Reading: 2,A
